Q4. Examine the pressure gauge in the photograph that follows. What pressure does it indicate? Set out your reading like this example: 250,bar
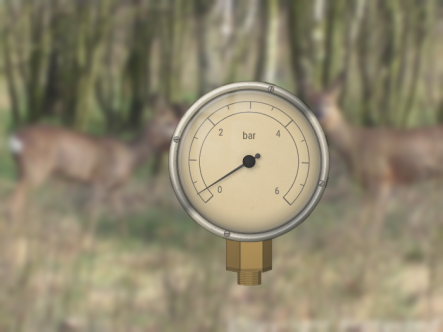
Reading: 0.25,bar
